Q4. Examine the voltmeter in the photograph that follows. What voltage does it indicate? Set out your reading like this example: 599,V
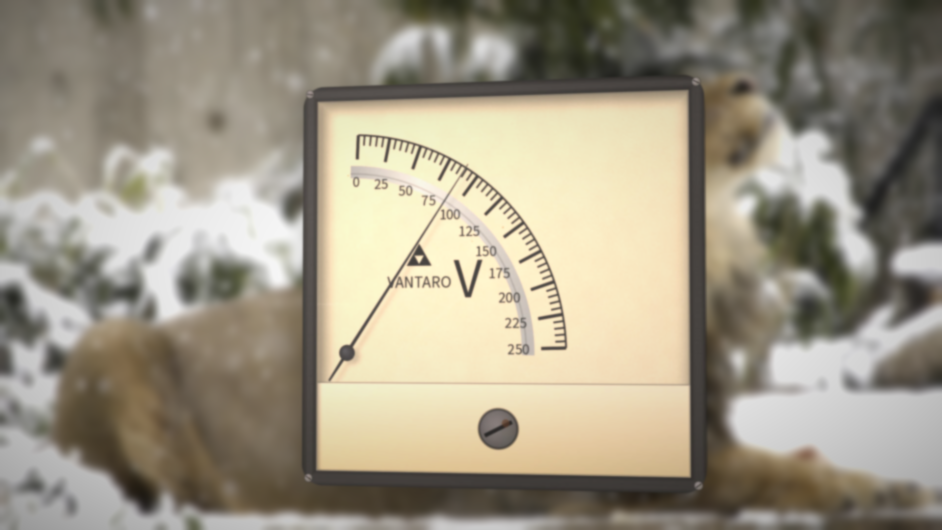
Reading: 90,V
